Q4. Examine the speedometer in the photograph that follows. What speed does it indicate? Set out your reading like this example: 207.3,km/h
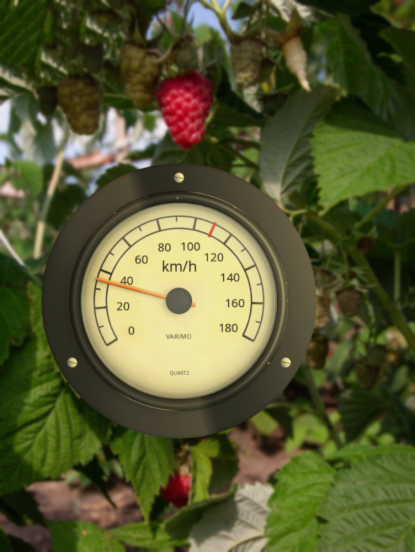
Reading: 35,km/h
